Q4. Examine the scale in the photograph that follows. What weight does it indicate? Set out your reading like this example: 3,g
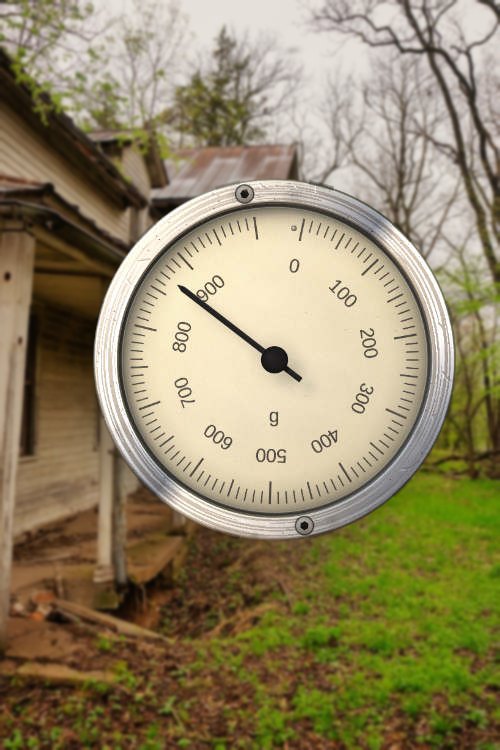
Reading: 870,g
